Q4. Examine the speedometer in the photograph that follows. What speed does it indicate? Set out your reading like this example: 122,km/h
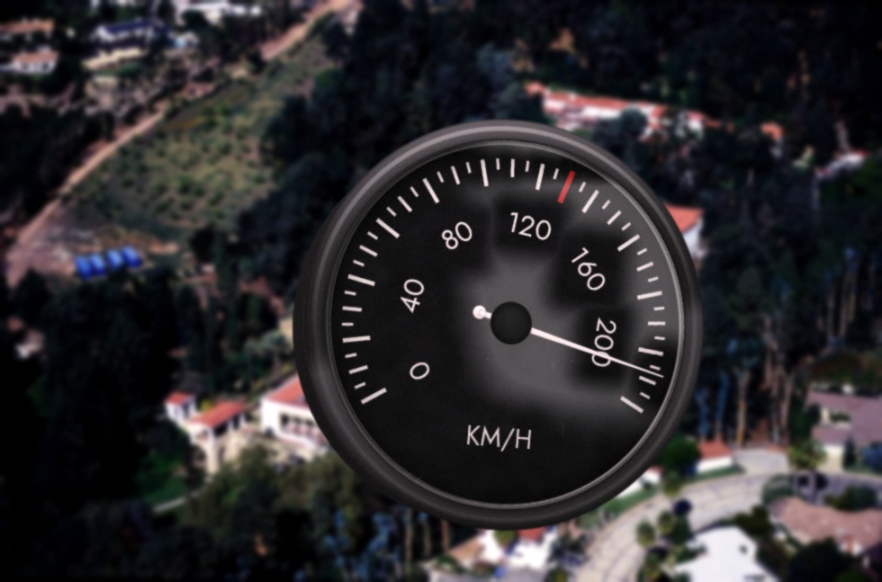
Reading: 207.5,km/h
